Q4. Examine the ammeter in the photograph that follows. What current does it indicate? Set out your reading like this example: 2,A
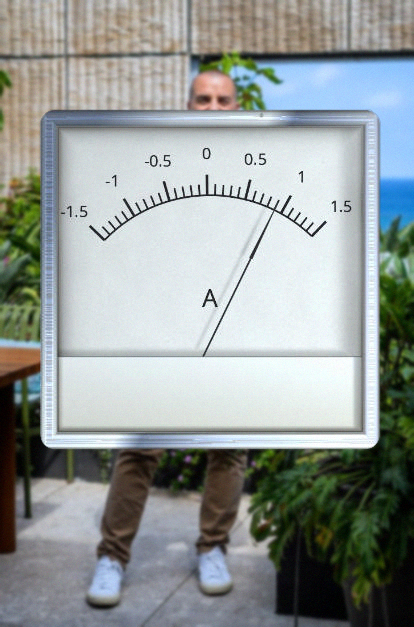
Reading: 0.9,A
